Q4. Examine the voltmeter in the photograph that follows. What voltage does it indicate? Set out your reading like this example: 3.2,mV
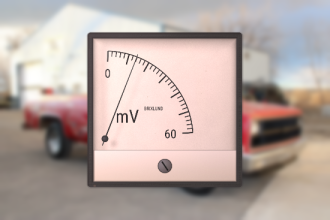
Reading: 14,mV
